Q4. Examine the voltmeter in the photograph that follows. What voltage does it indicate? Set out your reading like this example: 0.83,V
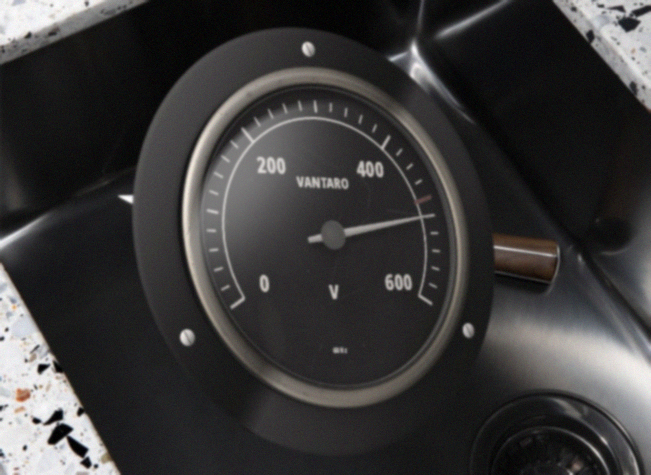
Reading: 500,V
